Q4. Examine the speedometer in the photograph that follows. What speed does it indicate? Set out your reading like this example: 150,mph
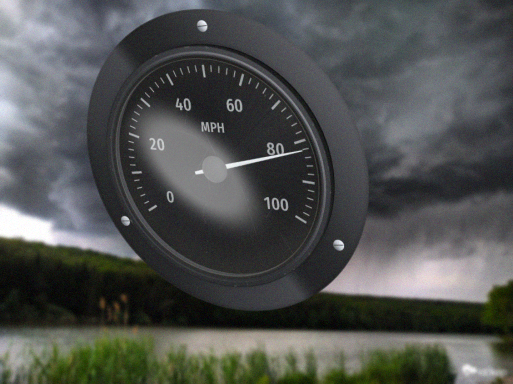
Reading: 82,mph
